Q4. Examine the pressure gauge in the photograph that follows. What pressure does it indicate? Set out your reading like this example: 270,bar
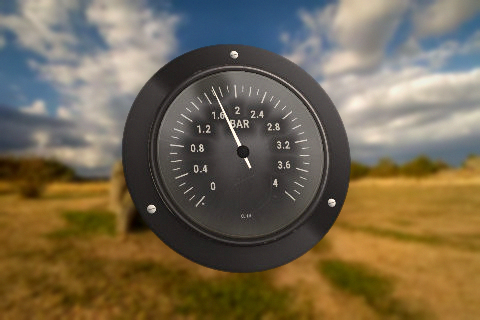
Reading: 1.7,bar
